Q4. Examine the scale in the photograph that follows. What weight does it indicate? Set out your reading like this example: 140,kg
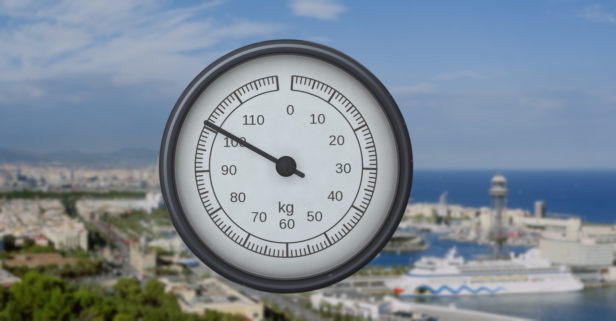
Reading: 101,kg
